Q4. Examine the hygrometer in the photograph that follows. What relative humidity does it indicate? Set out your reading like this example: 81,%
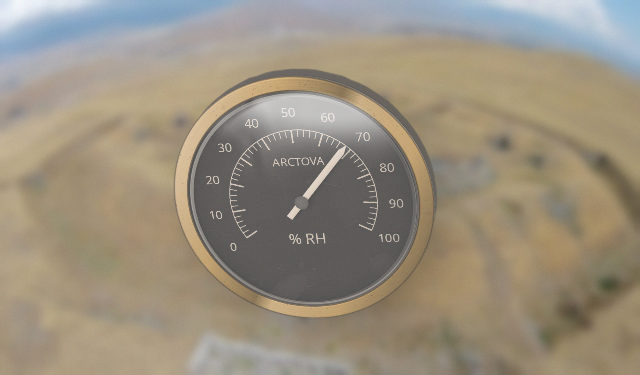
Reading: 68,%
